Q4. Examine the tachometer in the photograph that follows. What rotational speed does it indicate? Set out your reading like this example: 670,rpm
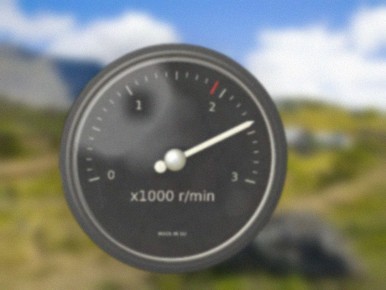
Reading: 2400,rpm
